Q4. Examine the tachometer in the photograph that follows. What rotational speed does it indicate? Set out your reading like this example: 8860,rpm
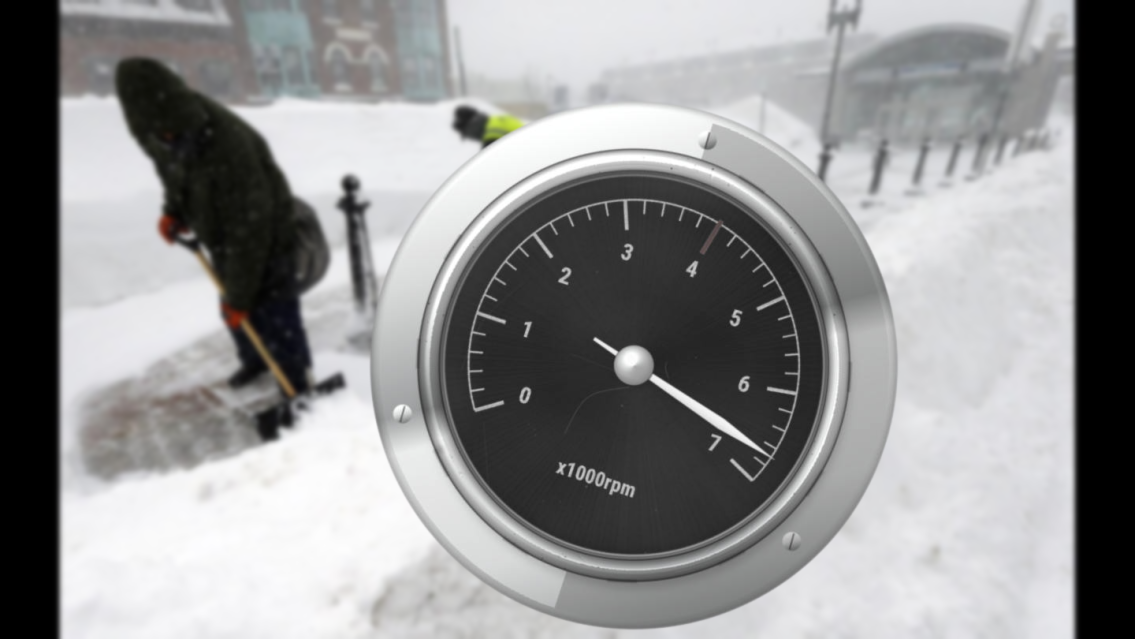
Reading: 6700,rpm
